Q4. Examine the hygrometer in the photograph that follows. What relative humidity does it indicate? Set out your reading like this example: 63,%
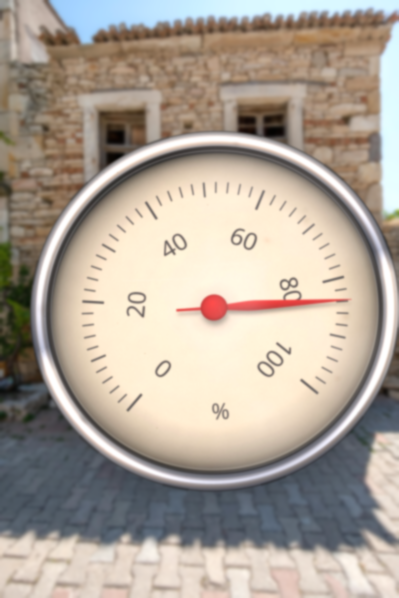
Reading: 84,%
